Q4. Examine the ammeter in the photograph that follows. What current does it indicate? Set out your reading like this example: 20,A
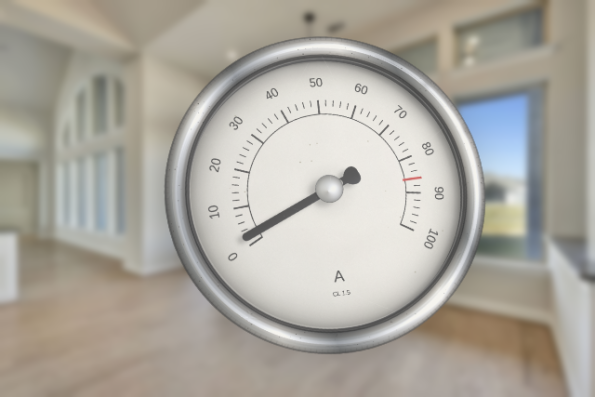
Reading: 2,A
